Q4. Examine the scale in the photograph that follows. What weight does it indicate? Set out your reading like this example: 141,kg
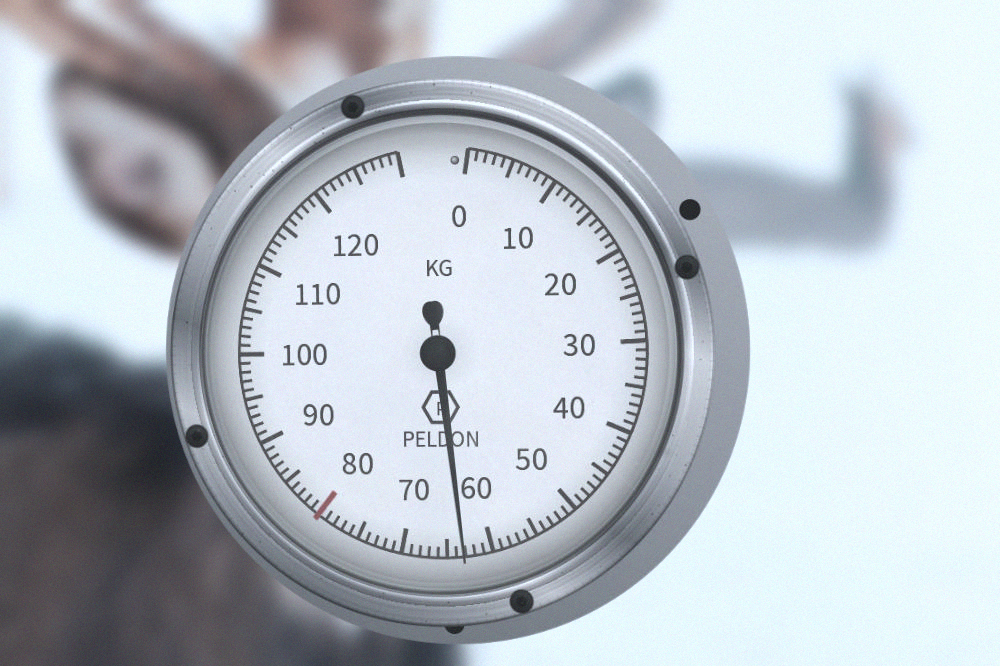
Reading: 63,kg
